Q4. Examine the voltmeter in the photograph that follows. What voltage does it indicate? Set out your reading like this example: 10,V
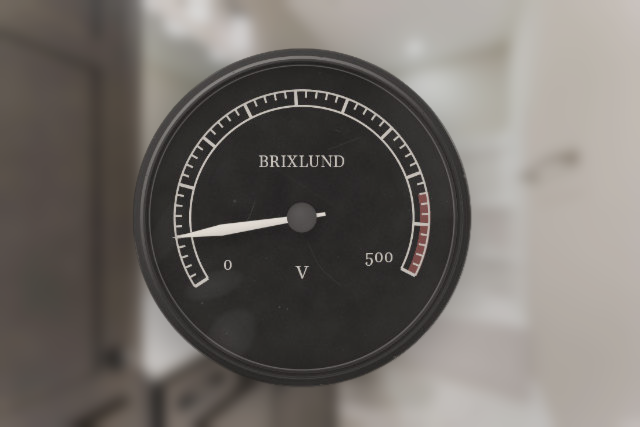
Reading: 50,V
